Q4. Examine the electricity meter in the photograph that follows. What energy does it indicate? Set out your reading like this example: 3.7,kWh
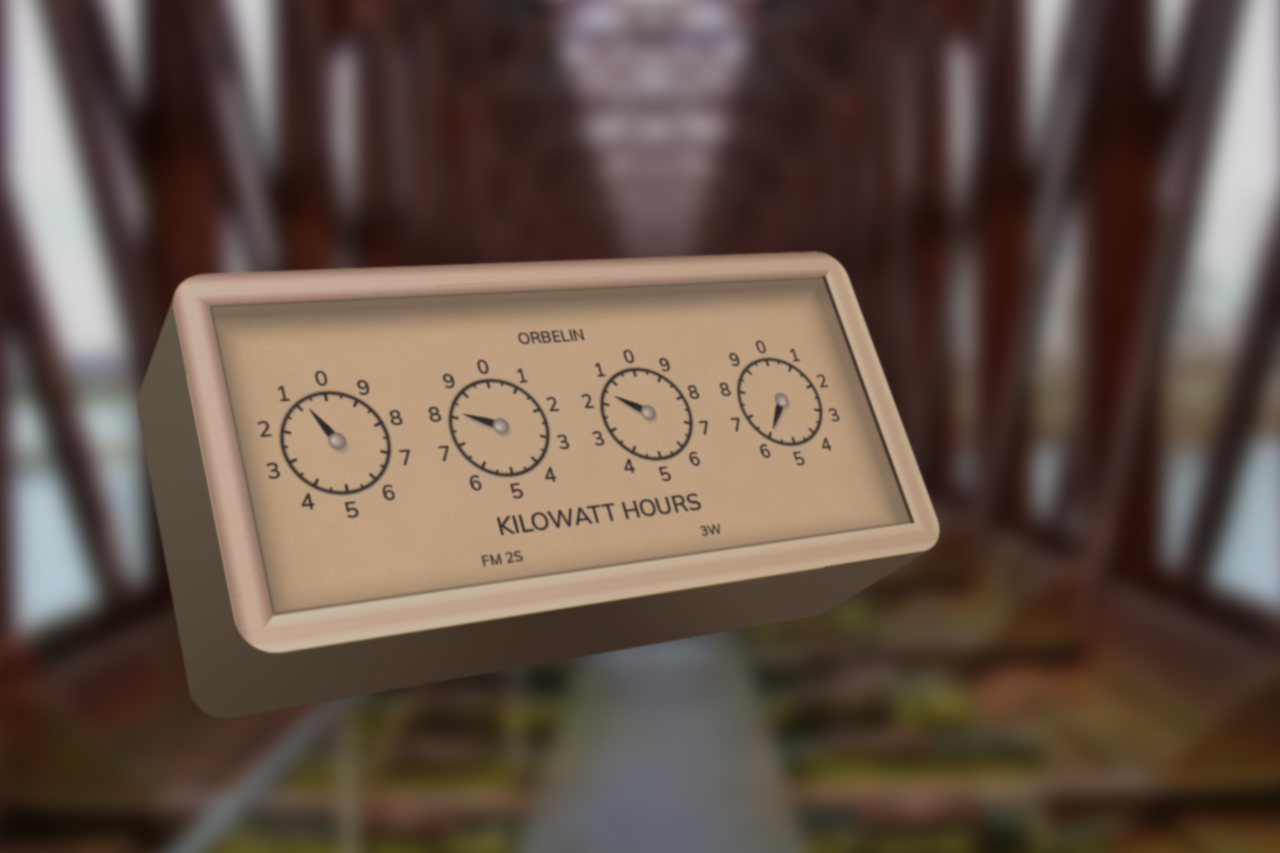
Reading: 816,kWh
